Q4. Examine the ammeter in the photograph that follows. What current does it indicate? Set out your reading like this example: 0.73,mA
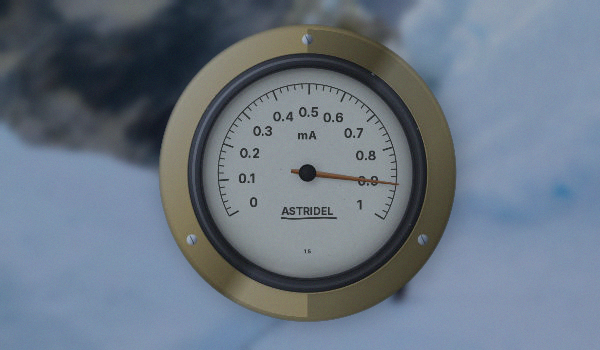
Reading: 0.9,mA
